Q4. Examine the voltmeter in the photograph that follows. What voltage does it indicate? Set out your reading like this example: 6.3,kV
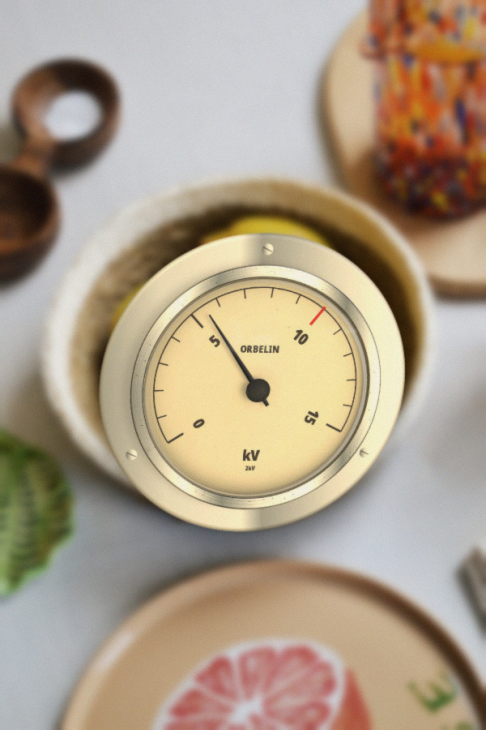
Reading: 5.5,kV
